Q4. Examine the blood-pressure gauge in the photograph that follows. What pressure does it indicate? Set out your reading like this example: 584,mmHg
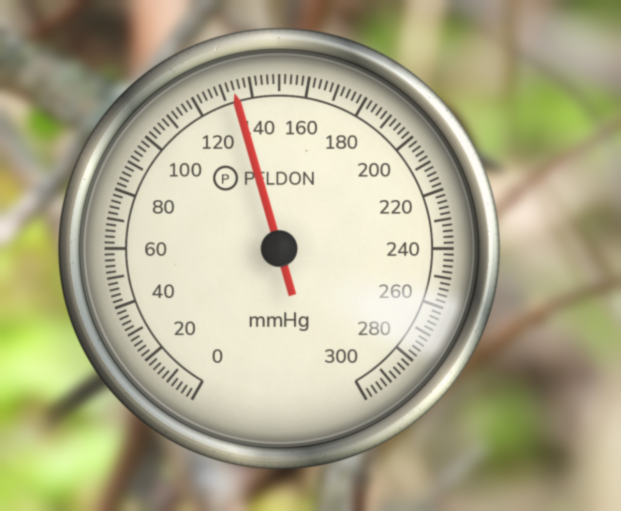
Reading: 134,mmHg
